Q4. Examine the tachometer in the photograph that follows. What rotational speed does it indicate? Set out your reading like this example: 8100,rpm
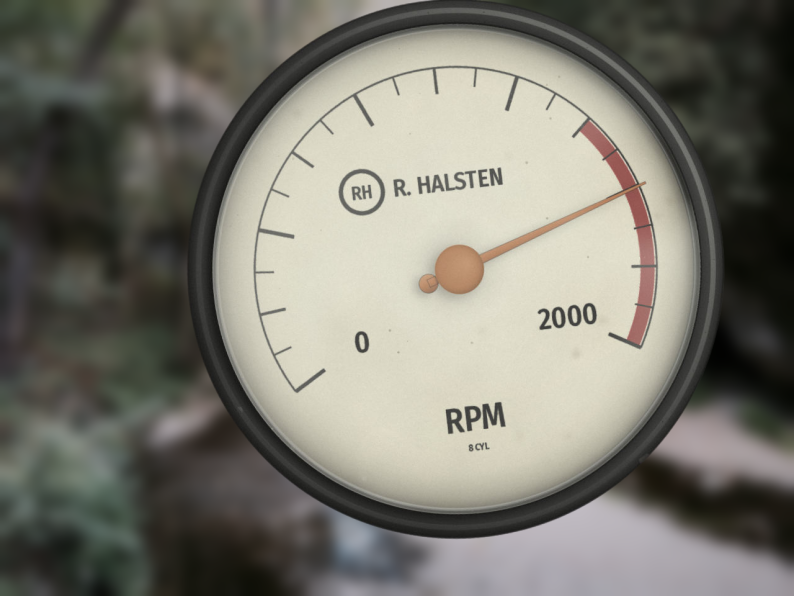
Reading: 1600,rpm
